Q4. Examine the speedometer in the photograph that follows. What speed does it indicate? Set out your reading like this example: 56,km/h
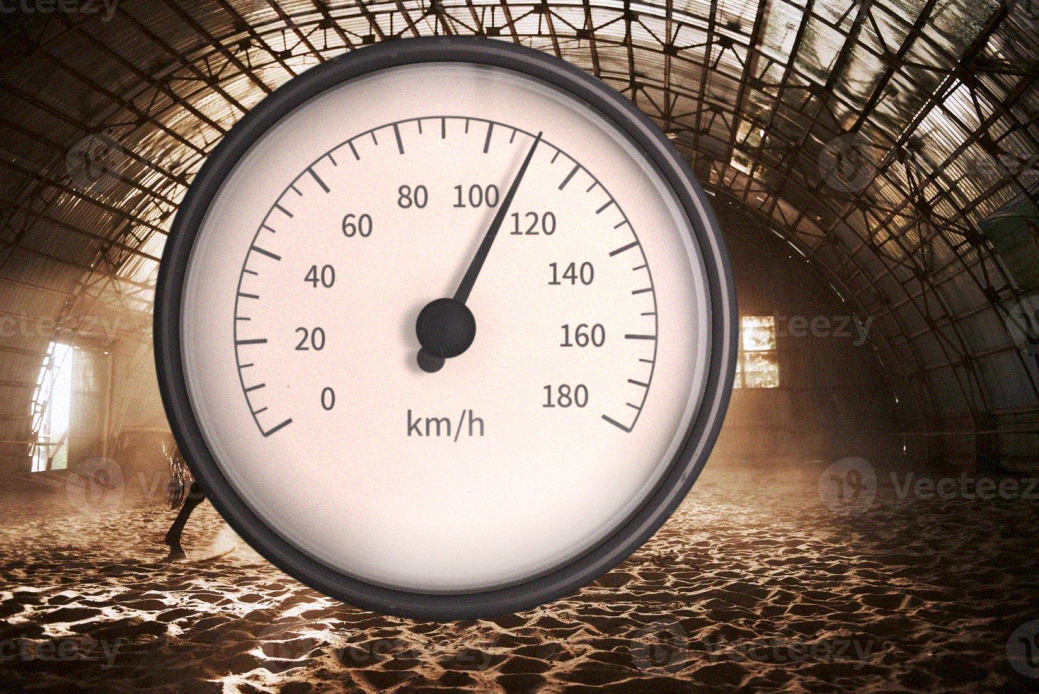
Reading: 110,km/h
